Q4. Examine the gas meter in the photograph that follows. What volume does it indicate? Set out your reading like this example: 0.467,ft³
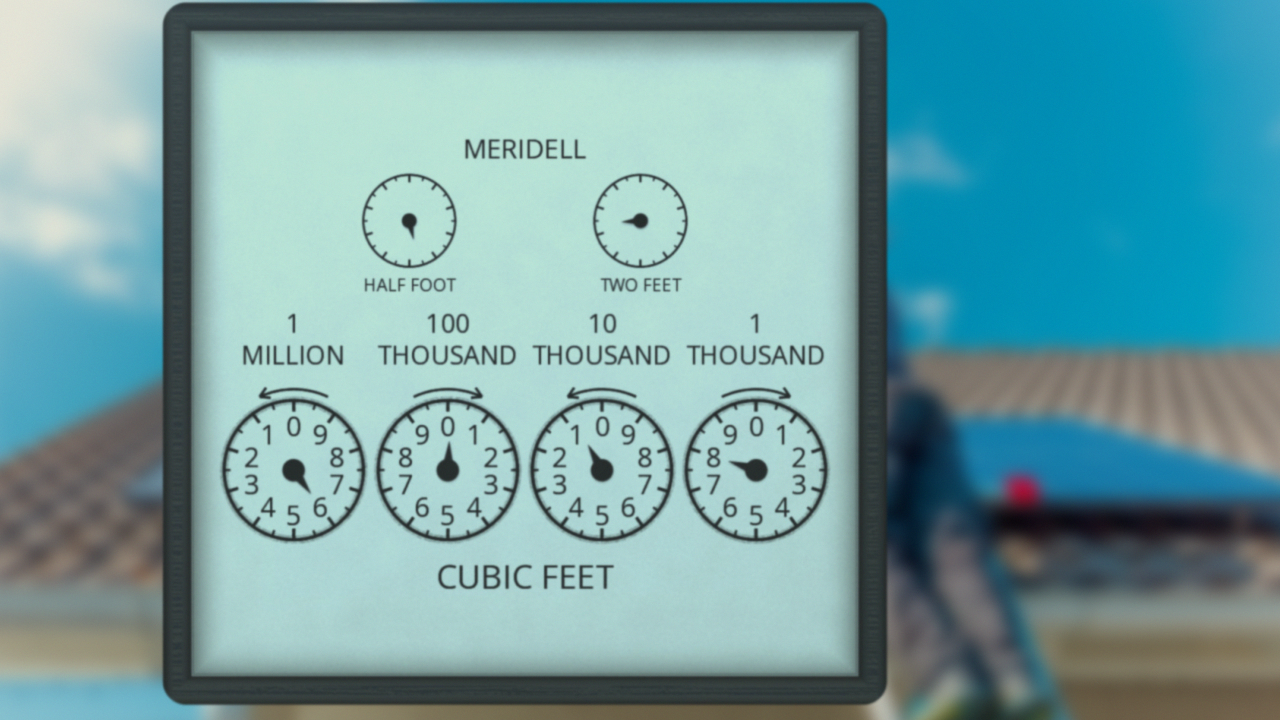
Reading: 600800,ft³
